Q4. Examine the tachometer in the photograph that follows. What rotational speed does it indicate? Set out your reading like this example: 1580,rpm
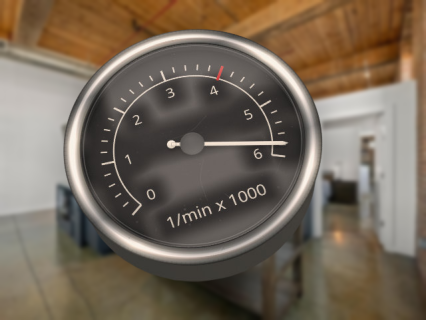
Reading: 5800,rpm
